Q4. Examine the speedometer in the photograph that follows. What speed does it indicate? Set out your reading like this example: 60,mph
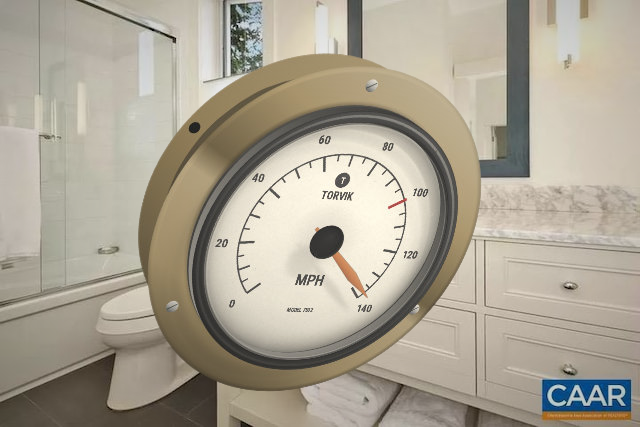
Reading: 137.5,mph
